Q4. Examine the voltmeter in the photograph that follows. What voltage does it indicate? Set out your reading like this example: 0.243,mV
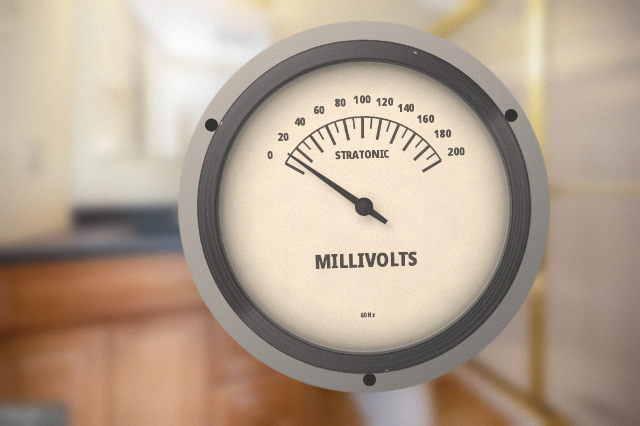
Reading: 10,mV
